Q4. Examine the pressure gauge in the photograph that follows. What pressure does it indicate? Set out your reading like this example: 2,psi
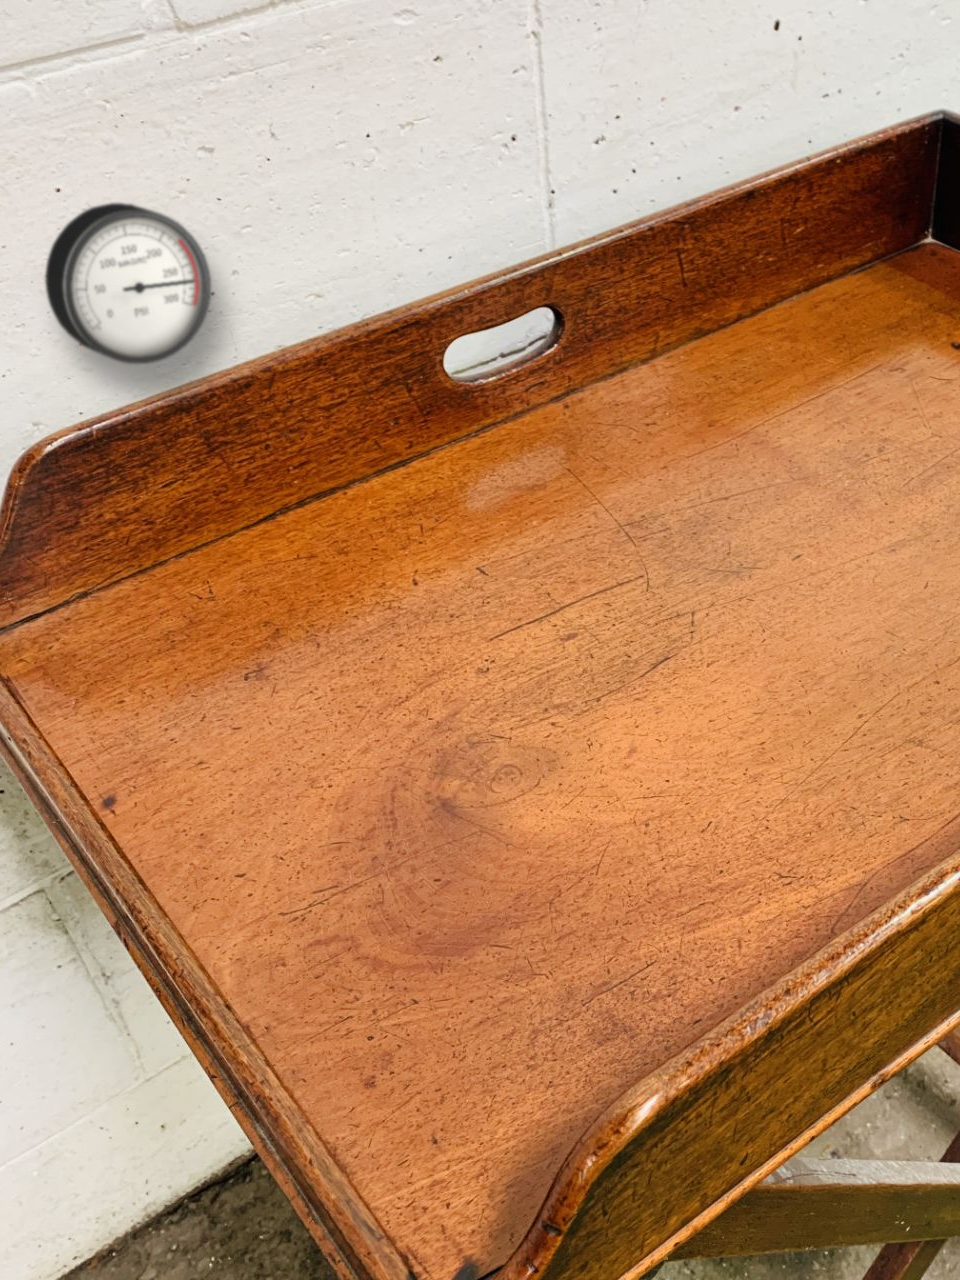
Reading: 270,psi
